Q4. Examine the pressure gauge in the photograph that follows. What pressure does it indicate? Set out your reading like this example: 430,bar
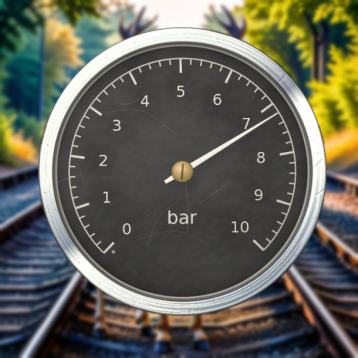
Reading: 7.2,bar
